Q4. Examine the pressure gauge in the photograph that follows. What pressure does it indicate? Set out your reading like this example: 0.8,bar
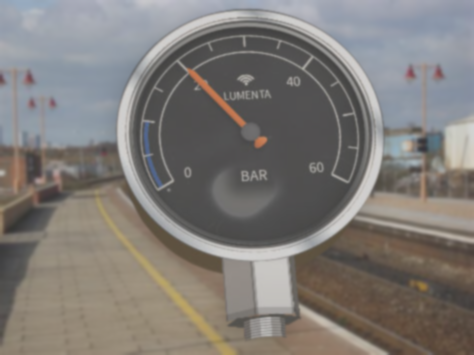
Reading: 20,bar
